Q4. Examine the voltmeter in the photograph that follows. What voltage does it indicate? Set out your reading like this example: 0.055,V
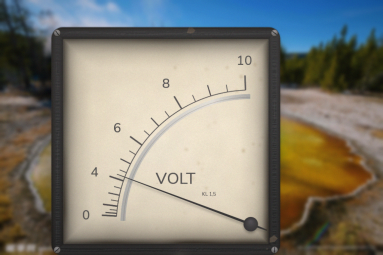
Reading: 4.25,V
